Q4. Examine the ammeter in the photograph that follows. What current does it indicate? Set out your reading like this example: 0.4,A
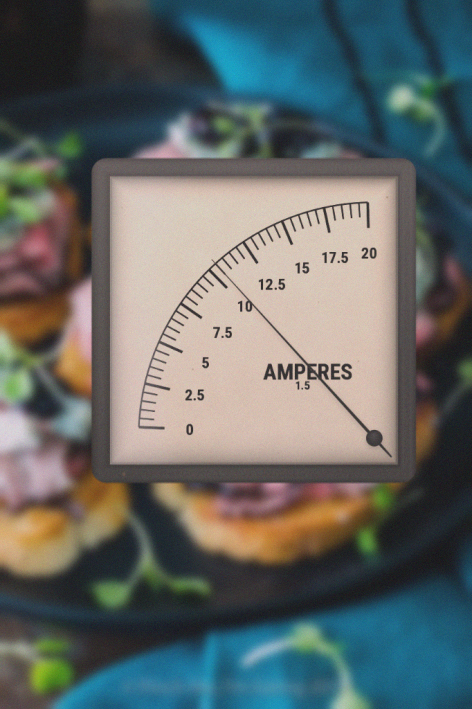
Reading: 10.5,A
